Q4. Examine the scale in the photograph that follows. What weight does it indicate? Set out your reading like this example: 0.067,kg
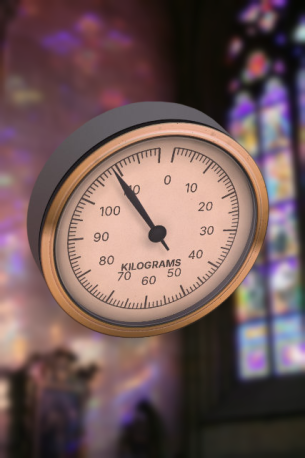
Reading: 109,kg
